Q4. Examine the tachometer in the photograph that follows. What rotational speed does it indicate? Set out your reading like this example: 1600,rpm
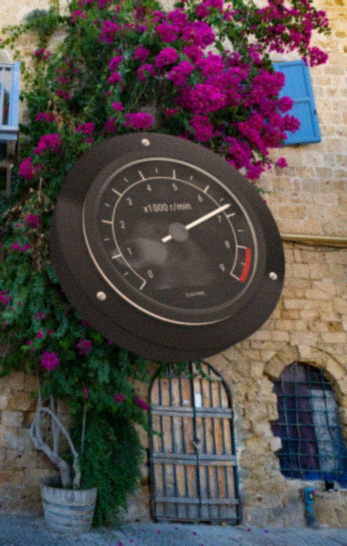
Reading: 6750,rpm
